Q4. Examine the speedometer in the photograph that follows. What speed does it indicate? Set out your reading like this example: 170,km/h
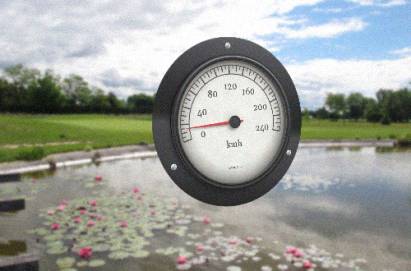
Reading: 15,km/h
